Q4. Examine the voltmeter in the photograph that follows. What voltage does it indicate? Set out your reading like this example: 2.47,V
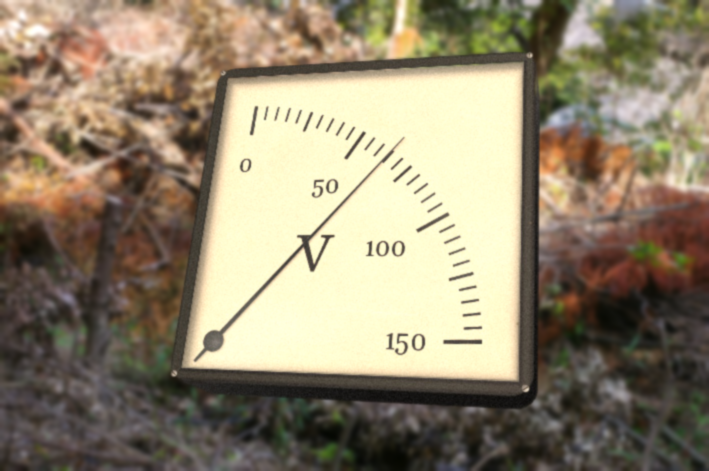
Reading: 65,V
